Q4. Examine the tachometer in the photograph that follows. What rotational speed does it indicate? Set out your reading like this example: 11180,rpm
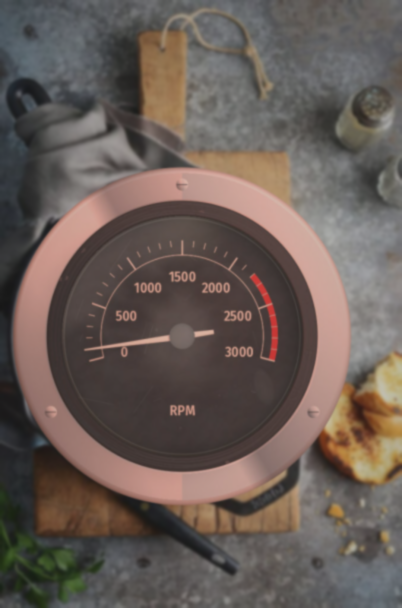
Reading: 100,rpm
